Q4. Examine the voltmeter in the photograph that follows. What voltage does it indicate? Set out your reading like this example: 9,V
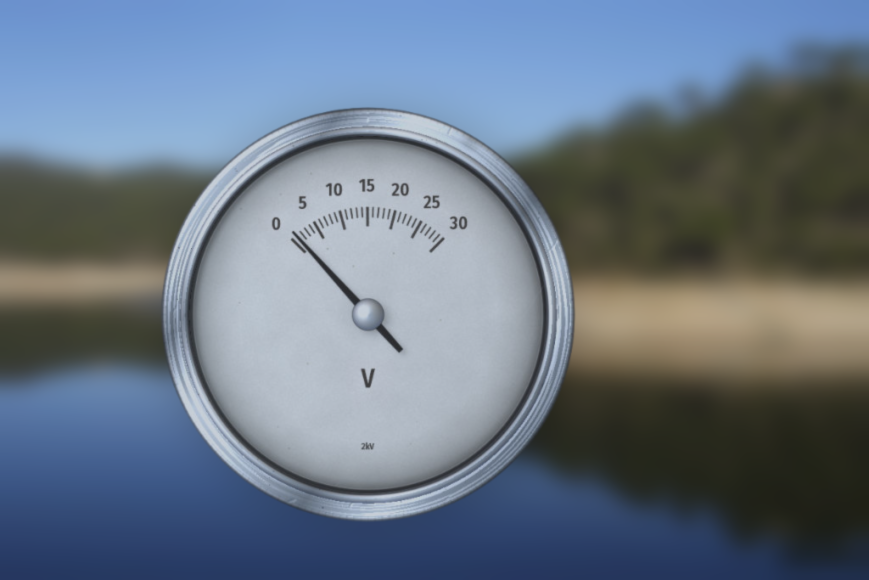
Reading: 1,V
